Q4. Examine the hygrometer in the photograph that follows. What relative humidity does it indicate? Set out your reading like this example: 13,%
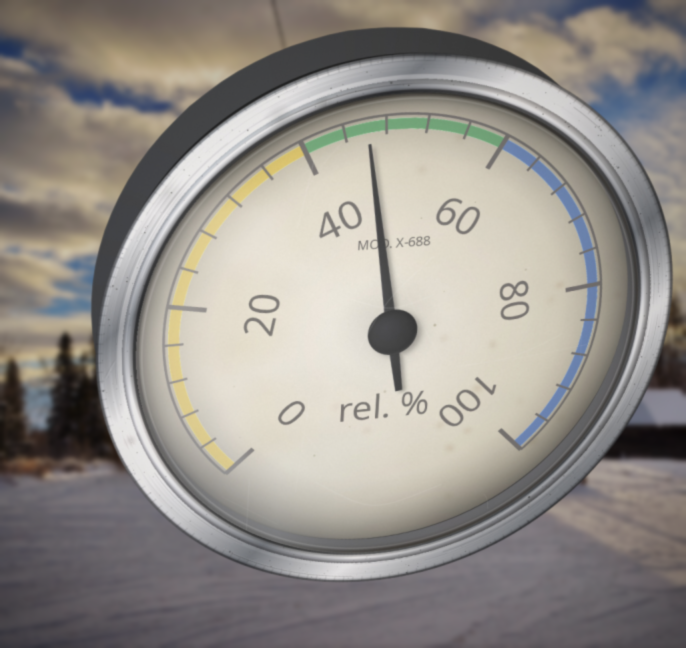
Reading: 46,%
